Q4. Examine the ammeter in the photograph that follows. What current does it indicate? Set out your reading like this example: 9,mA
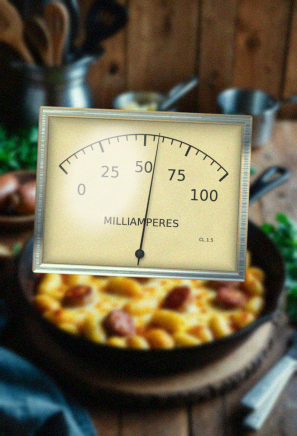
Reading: 57.5,mA
